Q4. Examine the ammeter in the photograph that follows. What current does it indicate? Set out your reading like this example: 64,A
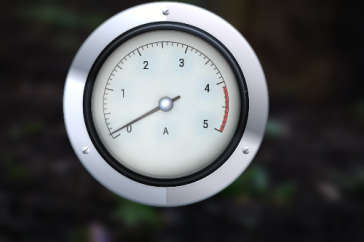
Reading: 0.1,A
